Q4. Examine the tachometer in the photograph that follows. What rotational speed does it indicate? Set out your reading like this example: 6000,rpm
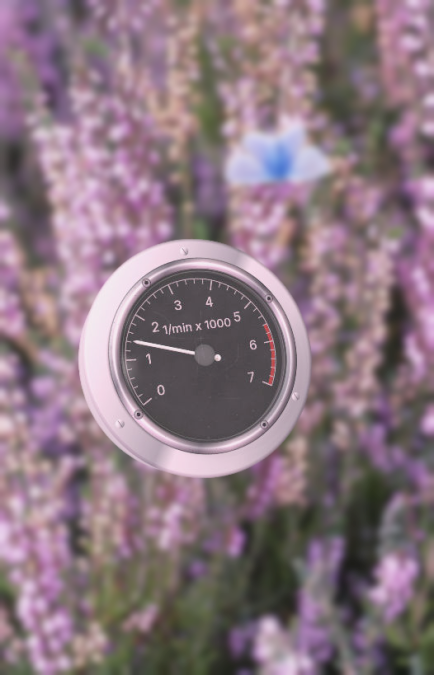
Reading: 1400,rpm
